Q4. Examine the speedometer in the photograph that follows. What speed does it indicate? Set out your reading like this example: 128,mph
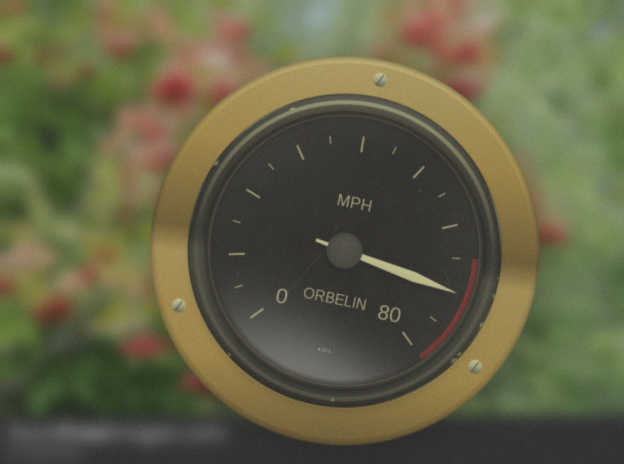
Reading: 70,mph
